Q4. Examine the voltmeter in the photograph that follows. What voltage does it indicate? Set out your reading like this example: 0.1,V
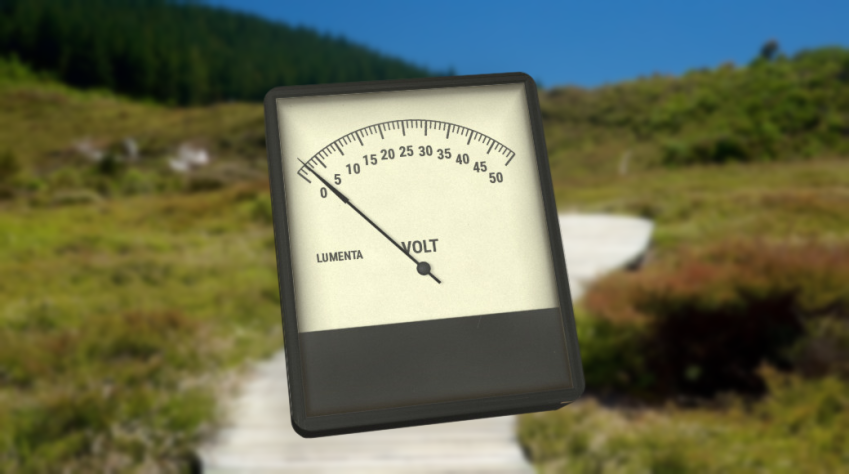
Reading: 2,V
